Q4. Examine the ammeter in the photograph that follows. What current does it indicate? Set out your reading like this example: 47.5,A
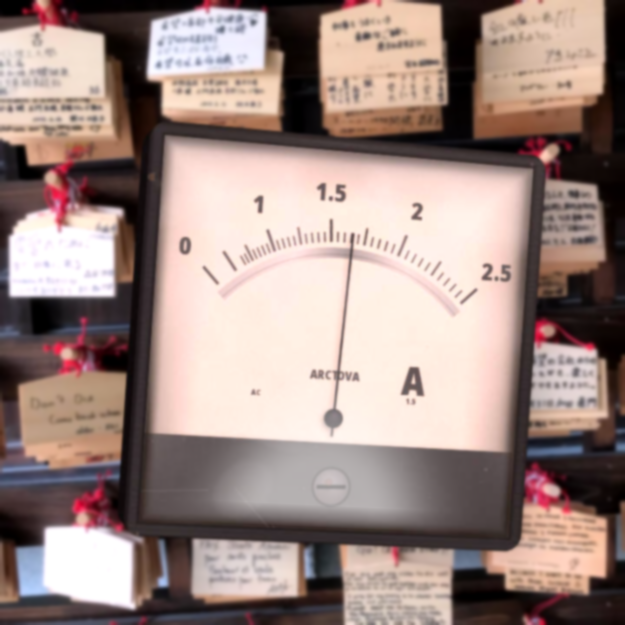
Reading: 1.65,A
